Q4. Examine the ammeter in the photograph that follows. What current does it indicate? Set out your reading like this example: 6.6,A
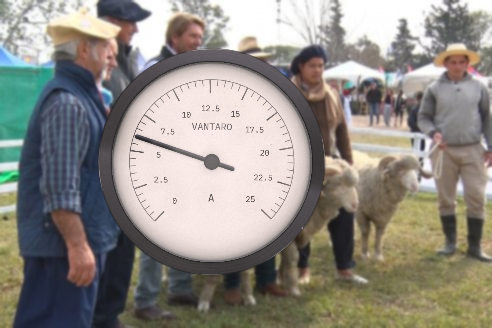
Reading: 6,A
